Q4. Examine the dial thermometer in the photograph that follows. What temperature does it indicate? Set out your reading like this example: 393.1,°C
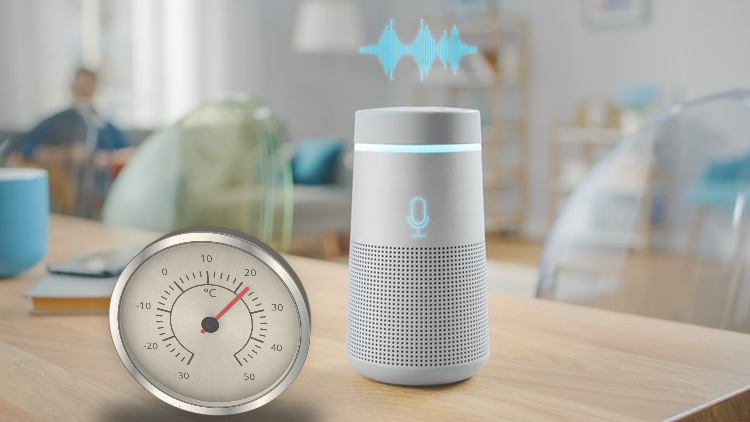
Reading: 22,°C
